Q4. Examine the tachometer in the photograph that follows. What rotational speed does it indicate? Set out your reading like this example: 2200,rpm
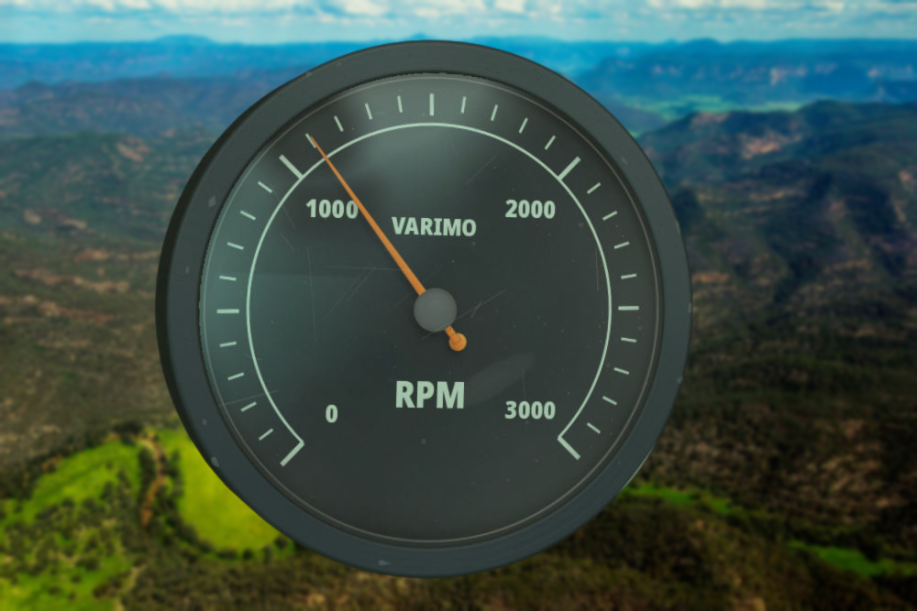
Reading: 1100,rpm
